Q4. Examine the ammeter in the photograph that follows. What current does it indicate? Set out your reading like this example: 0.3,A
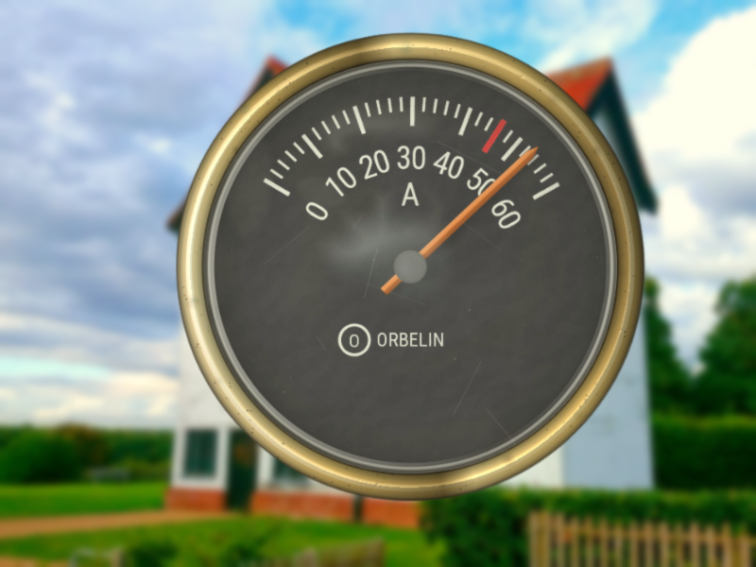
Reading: 53,A
